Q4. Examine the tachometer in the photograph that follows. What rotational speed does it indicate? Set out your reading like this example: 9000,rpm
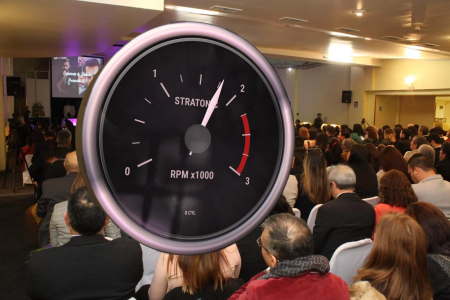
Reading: 1750,rpm
